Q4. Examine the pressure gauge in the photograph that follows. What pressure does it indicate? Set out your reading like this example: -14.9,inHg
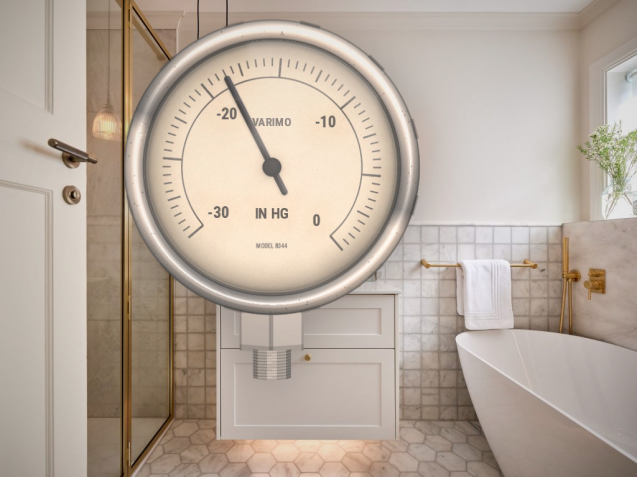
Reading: -18.5,inHg
